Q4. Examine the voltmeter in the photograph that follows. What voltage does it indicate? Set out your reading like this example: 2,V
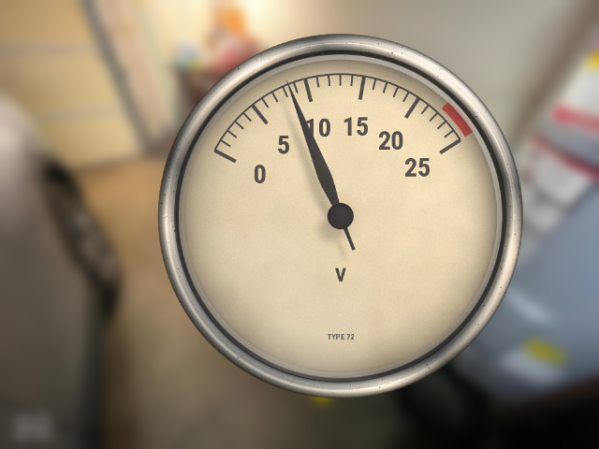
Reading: 8.5,V
